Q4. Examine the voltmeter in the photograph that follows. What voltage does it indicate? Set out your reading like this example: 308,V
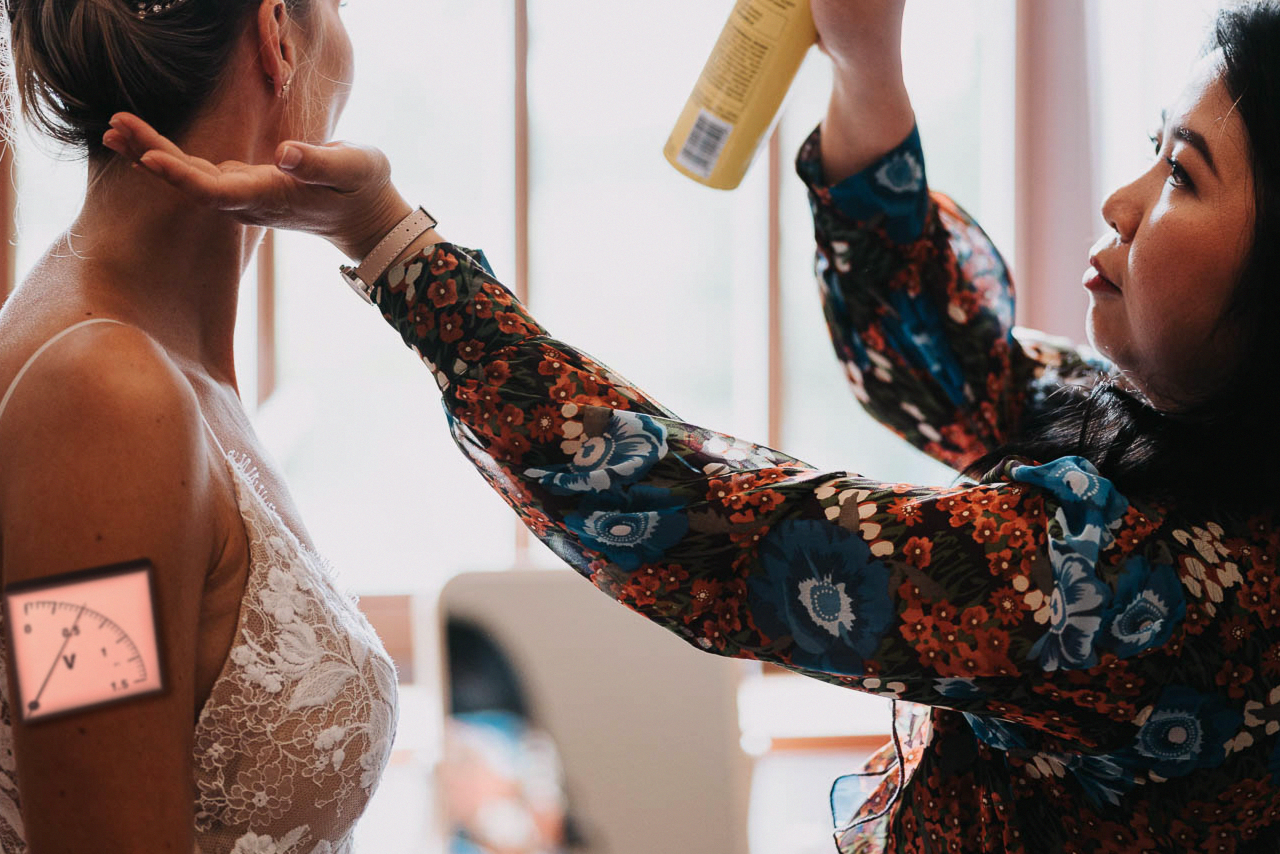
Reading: 0.5,V
